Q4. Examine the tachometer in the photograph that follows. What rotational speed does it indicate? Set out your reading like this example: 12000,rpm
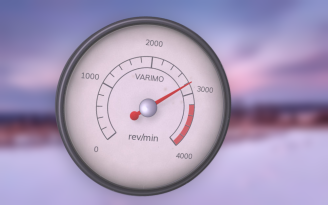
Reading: 2800,rpm
